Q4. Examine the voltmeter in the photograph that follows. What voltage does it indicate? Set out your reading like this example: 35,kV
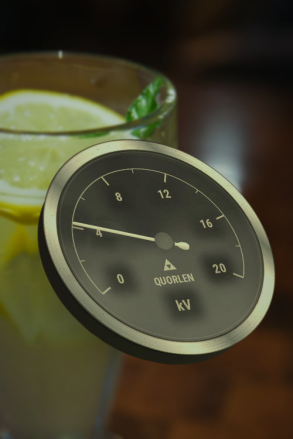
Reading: 4,kV
